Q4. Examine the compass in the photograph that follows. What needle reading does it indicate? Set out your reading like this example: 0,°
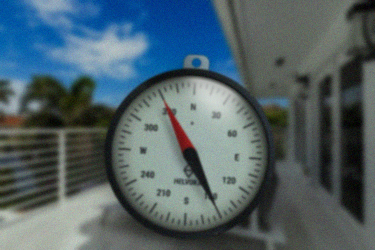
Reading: 330,°
